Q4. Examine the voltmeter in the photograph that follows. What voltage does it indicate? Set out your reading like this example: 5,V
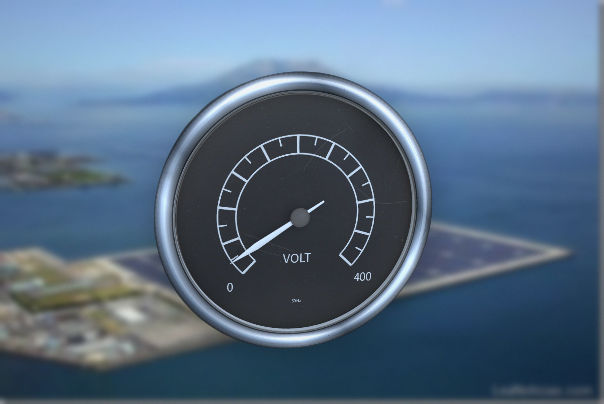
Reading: 20,V
